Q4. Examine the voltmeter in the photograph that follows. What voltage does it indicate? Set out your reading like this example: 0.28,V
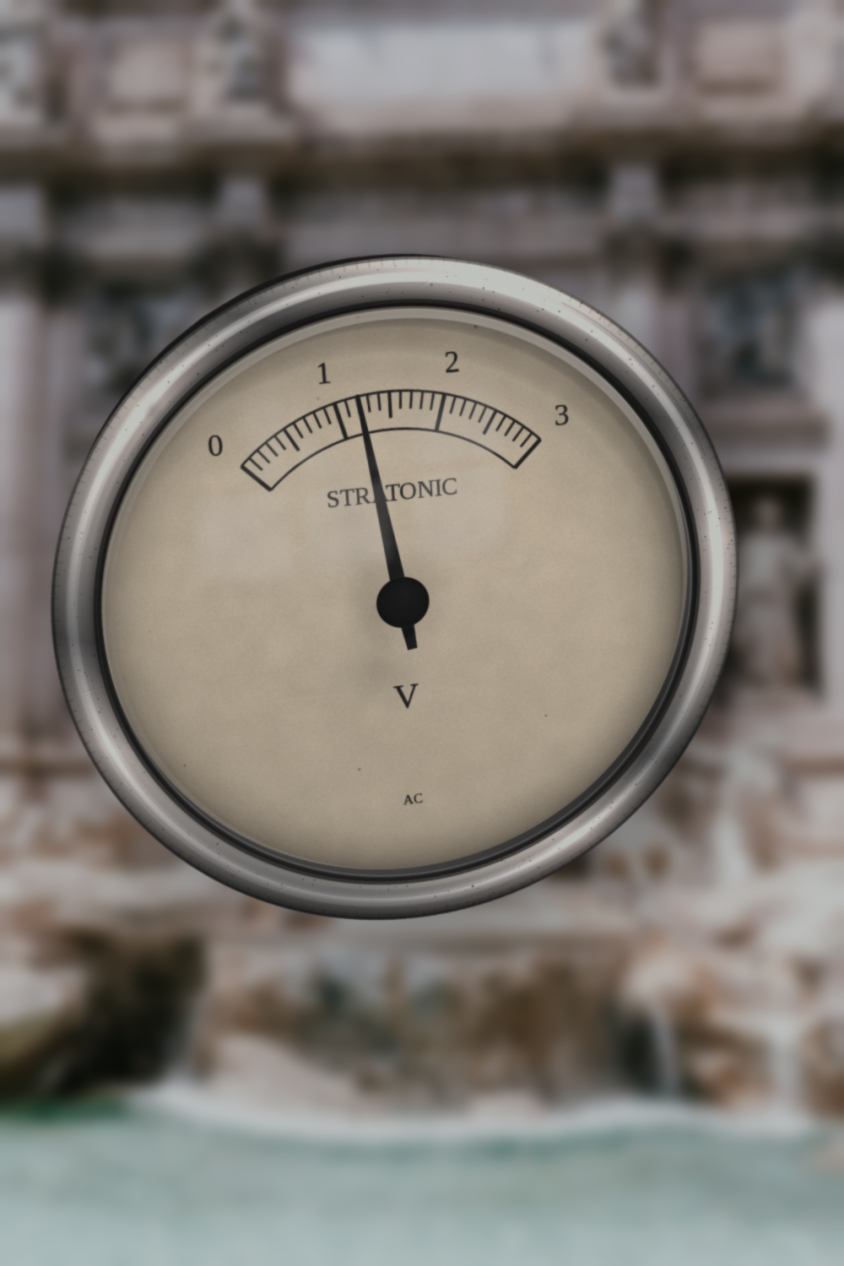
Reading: 1.2,V
